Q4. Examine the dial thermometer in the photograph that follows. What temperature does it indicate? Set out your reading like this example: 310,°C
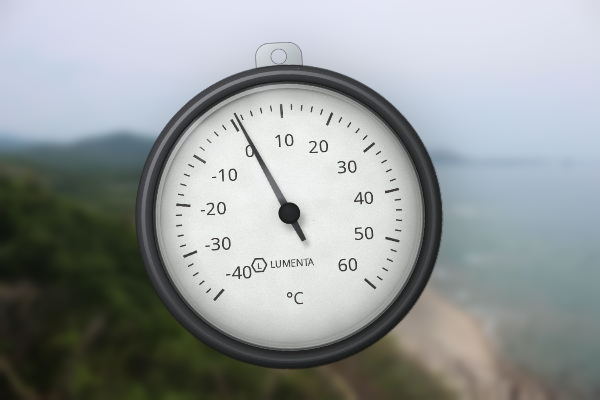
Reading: 1,°C
